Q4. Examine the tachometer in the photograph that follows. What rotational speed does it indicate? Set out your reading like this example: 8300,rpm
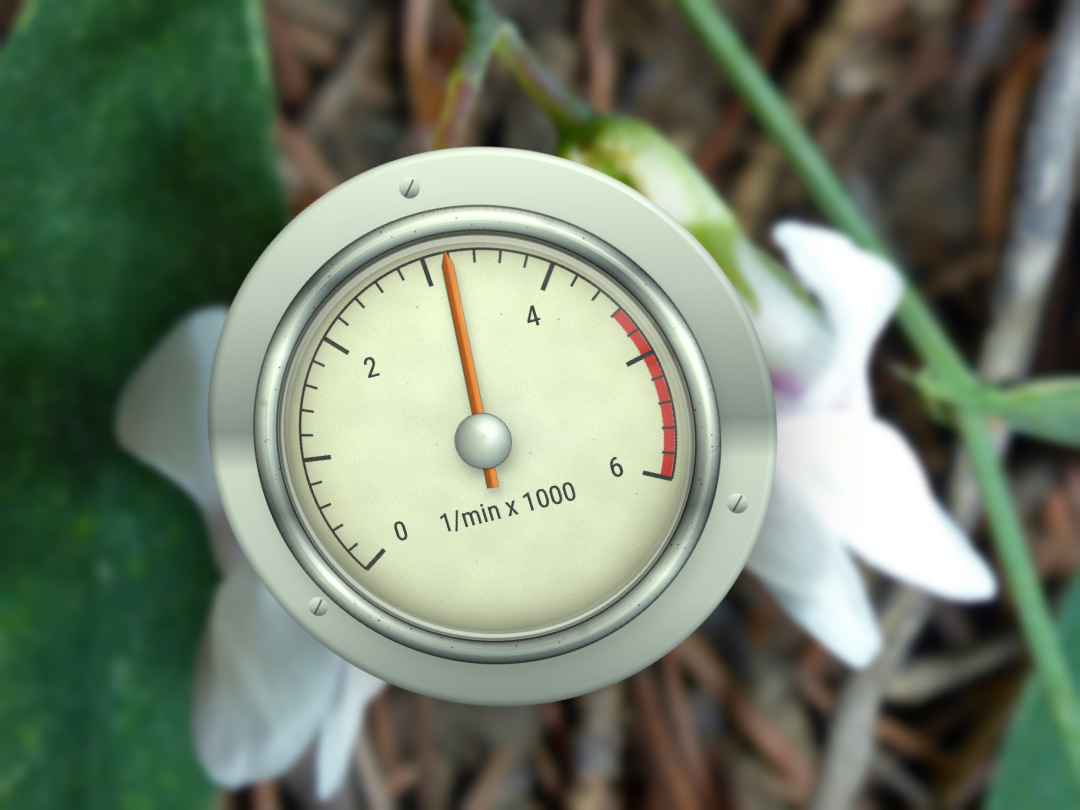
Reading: 3200,rpm
